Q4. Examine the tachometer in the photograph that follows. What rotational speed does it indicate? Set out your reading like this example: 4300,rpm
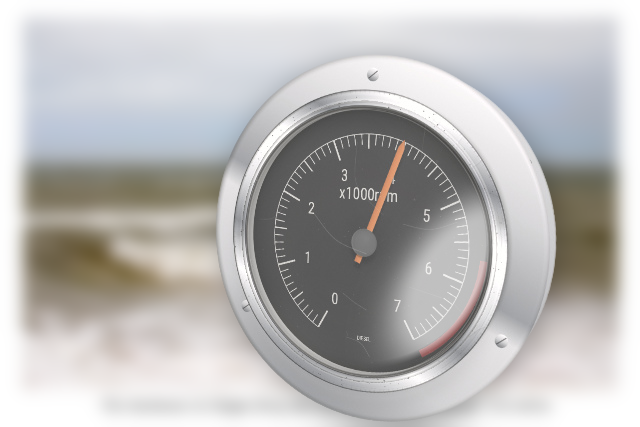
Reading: 4000,rpm
